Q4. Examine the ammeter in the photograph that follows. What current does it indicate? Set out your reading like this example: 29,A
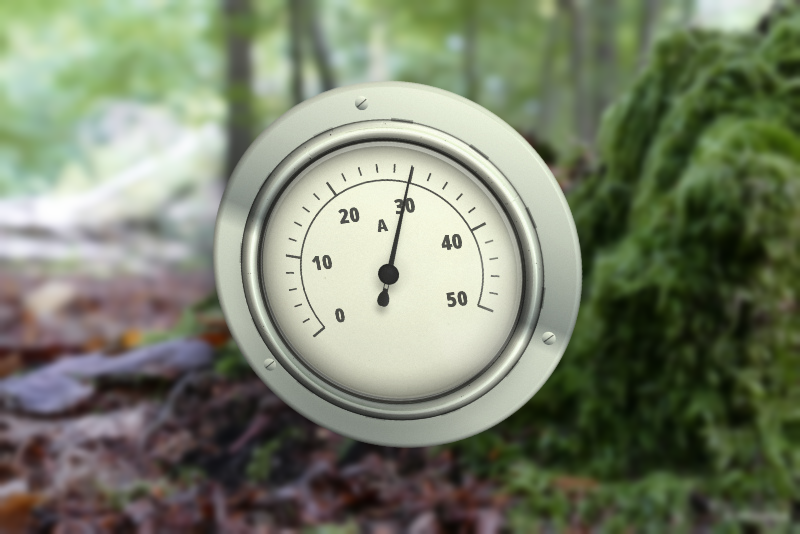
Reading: 30,A
